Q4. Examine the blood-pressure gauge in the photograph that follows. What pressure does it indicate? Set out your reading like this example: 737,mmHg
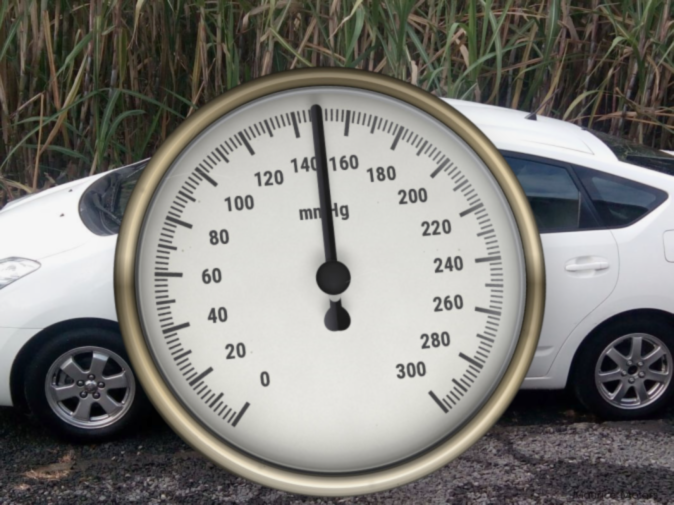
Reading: 148,mmHg
